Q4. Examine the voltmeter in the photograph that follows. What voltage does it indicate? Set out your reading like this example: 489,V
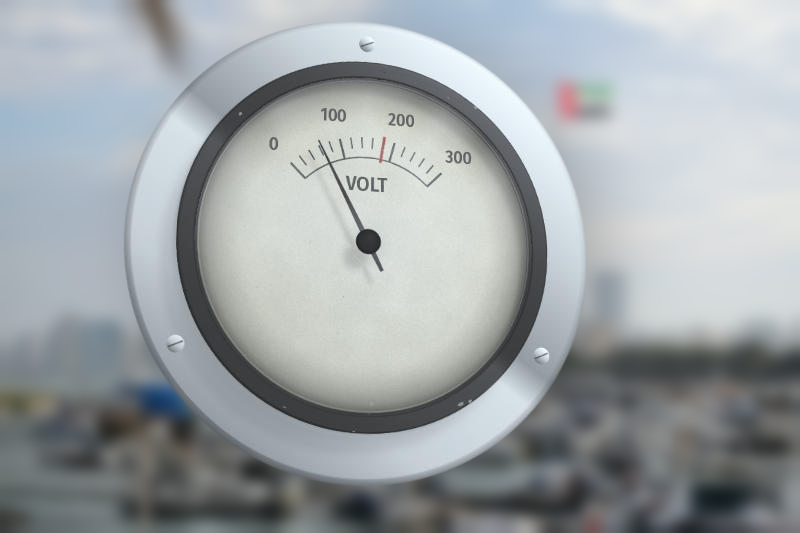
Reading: 60,V
